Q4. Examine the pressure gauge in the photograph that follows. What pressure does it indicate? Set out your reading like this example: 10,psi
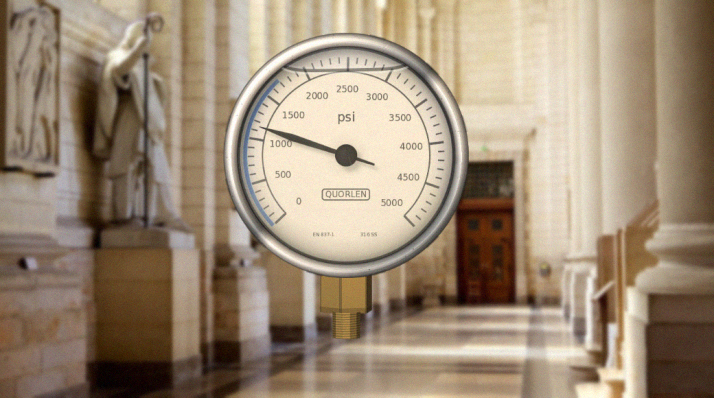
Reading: 1150,psi
